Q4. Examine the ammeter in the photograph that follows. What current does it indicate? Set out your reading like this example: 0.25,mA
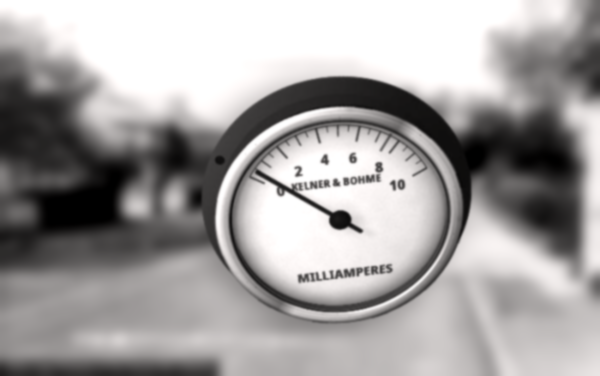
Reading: 0.5,mA
